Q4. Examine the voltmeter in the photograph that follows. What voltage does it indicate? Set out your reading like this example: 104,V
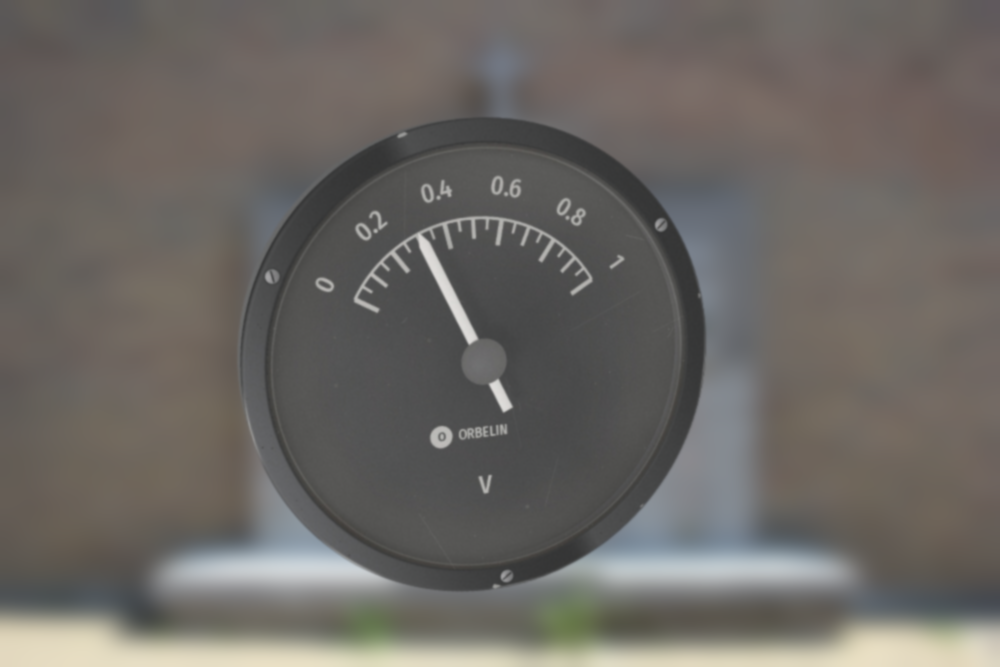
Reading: 0.3,V
